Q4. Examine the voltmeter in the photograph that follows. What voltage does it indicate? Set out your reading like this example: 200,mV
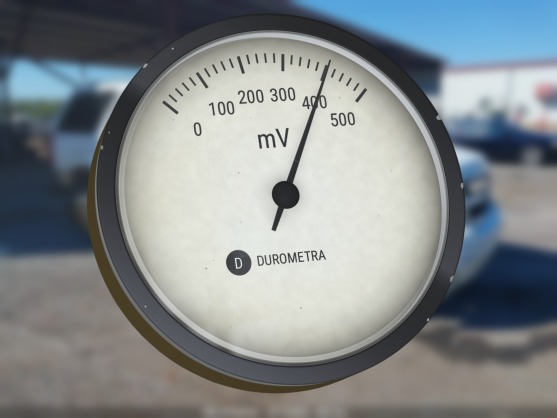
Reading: 400,mV
